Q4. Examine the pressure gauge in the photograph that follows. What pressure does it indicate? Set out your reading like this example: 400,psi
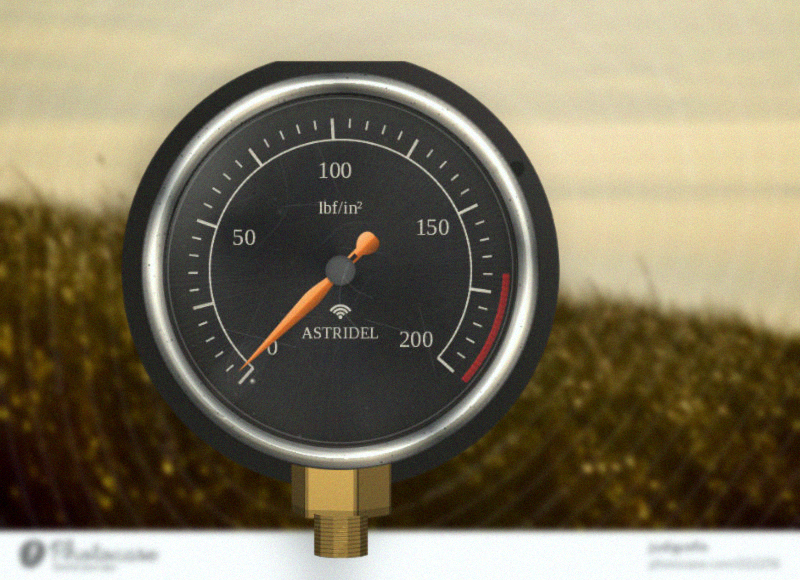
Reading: 2.5,psi
